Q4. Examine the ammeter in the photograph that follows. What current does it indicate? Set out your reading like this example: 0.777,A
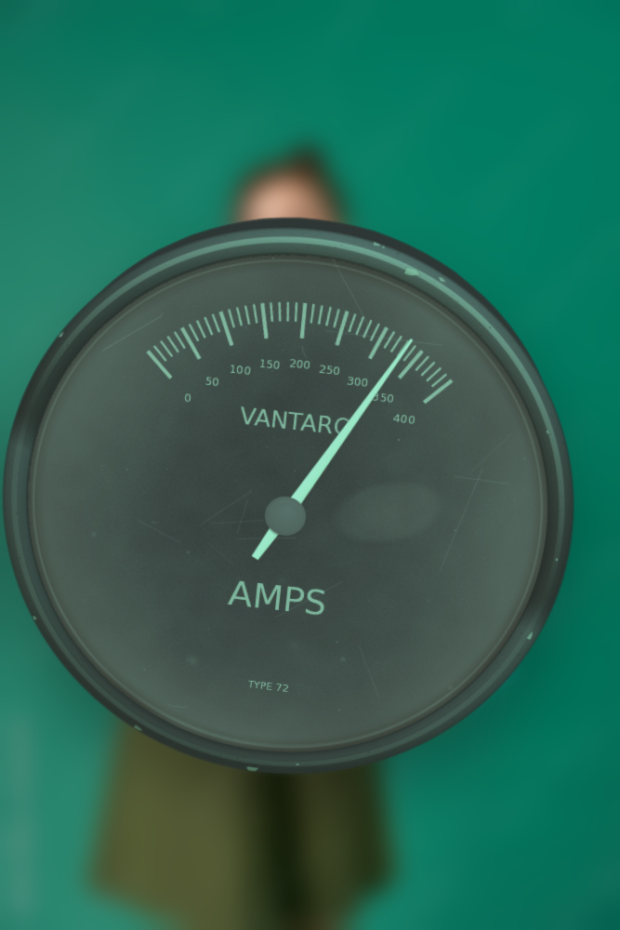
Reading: 330,A
